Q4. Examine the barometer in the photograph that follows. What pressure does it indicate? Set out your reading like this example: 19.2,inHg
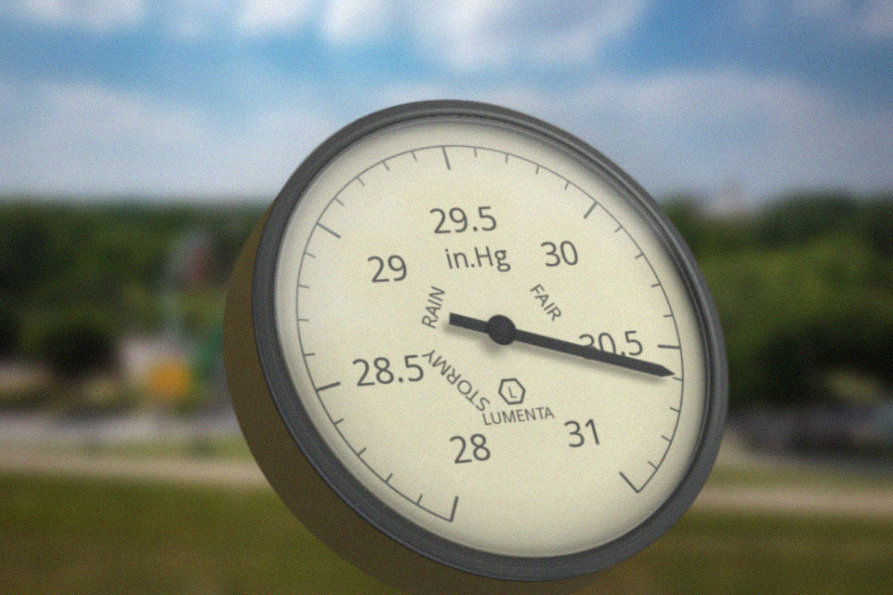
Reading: 30.6,inHg
